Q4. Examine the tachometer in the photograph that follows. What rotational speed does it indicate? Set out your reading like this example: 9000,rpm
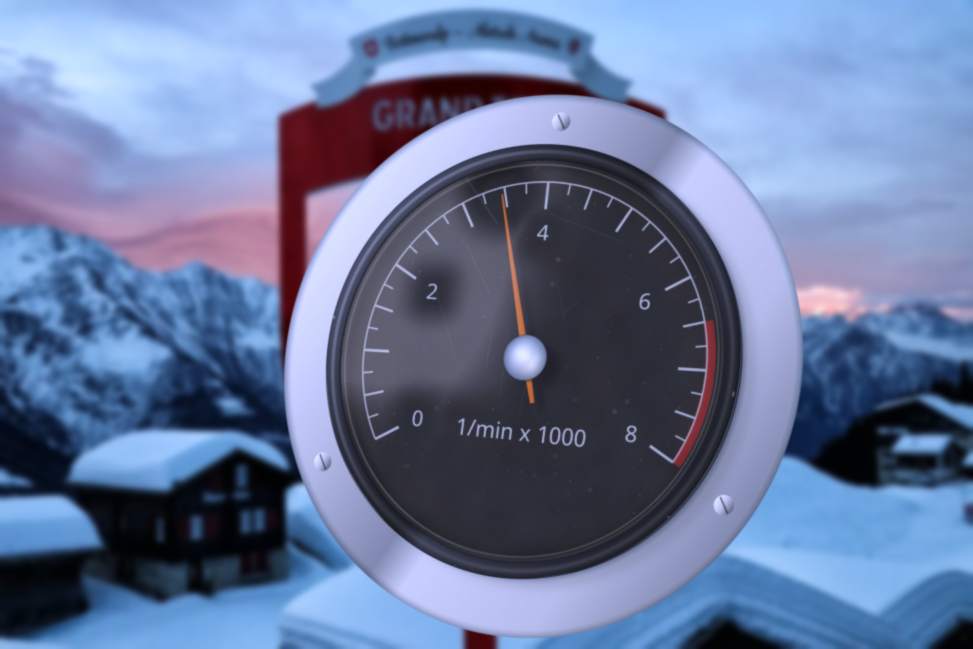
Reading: 3500,rpm
